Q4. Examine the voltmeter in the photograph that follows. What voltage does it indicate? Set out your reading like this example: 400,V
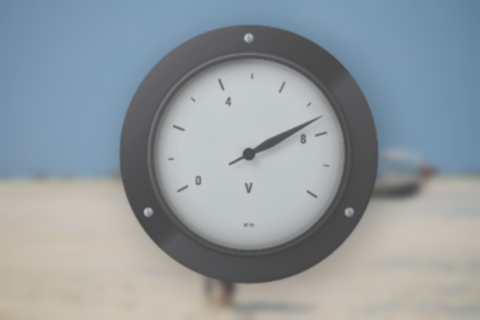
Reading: 7.5,V
